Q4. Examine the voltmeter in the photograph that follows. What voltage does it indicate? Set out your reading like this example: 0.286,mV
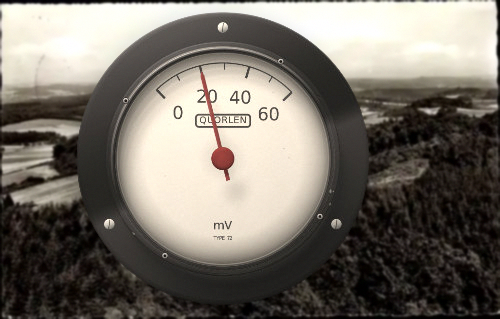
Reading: 20,mV
